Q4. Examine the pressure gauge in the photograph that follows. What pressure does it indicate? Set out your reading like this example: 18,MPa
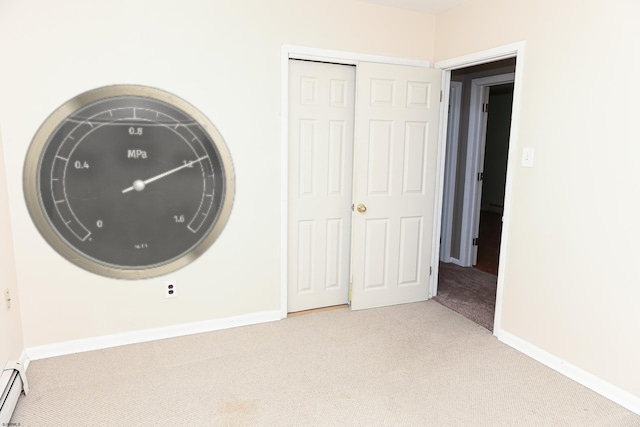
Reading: 1.2,MPa
